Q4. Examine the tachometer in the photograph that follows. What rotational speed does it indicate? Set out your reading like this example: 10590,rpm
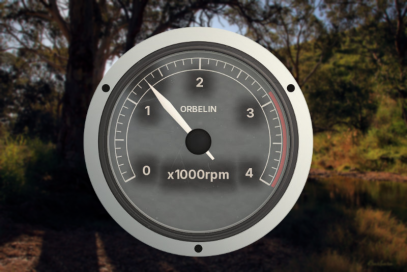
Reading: 1300,rpm
